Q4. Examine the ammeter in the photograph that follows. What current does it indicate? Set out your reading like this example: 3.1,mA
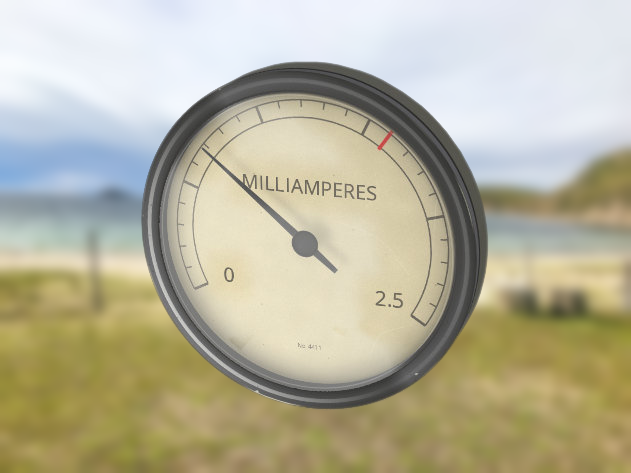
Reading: 0.7,mA
